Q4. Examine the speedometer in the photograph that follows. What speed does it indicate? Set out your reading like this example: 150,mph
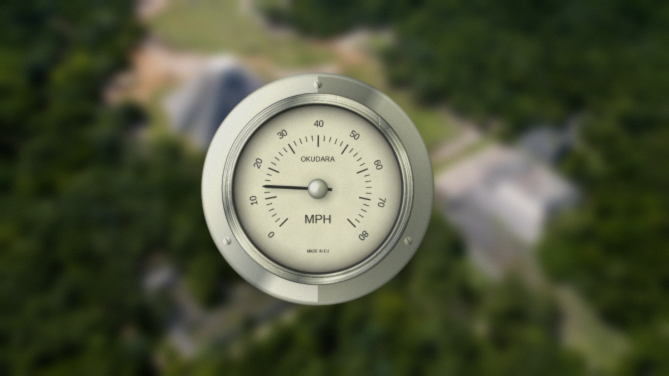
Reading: 14,mph
